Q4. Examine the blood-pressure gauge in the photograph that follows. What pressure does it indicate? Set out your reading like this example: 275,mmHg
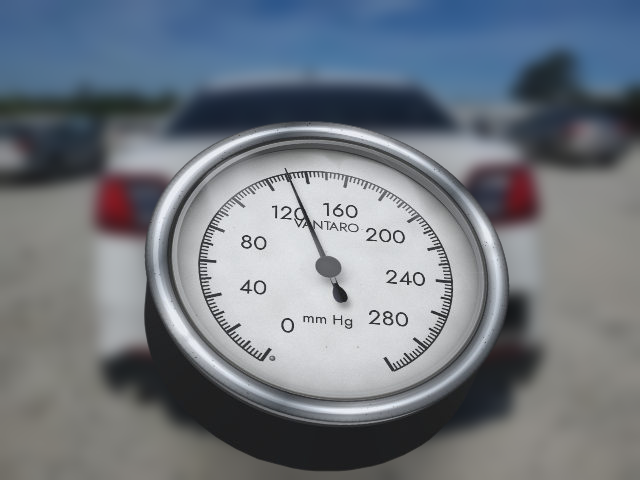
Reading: 130,mmHg
